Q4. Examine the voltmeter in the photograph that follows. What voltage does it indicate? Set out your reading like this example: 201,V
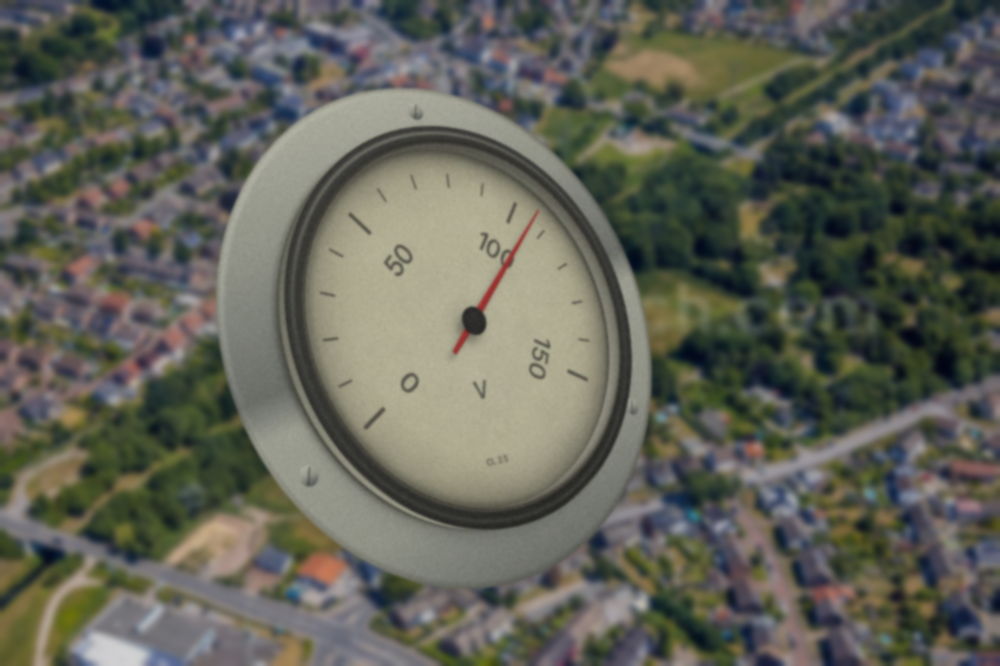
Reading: 105,V
